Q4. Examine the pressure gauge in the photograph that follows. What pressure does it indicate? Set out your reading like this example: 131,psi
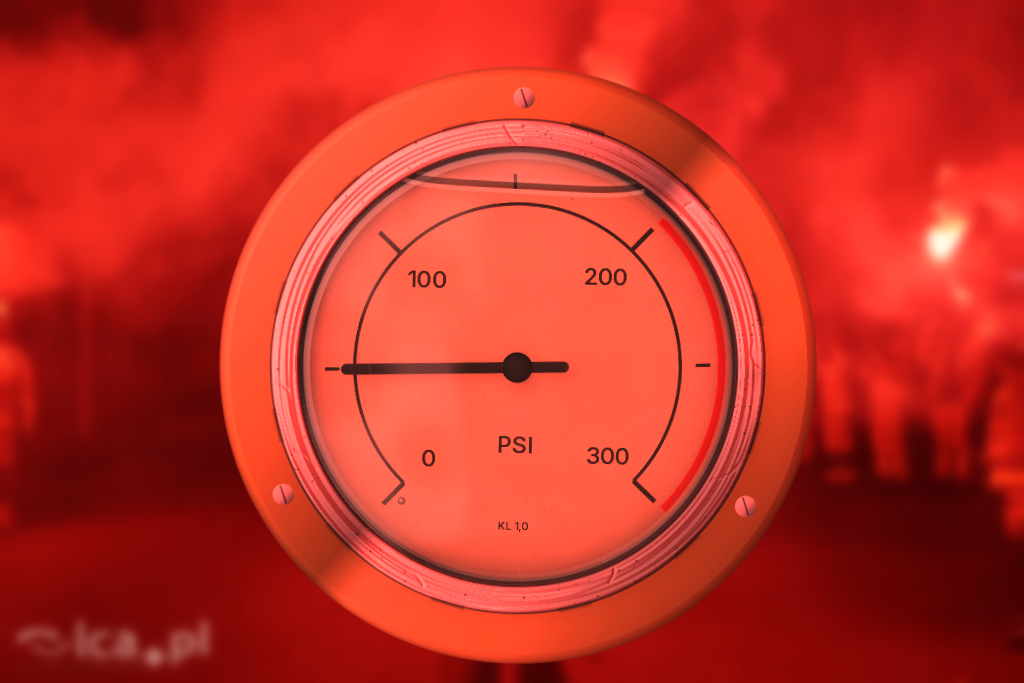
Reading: 50,psi
